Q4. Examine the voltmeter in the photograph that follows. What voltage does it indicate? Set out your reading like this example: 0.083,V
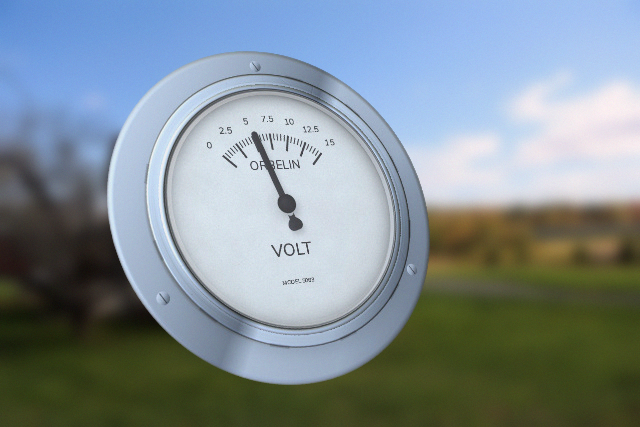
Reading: 5,V
